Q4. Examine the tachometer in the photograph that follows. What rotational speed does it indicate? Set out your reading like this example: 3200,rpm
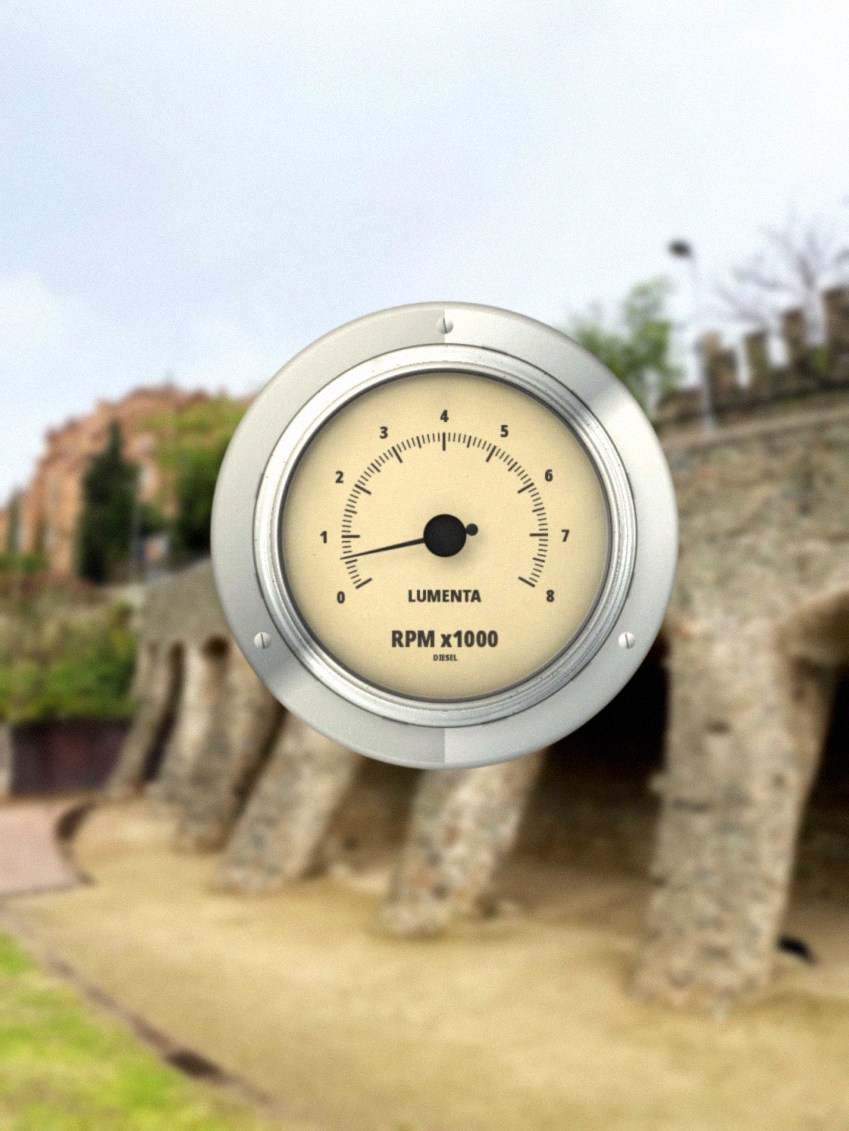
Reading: 600,rpm
